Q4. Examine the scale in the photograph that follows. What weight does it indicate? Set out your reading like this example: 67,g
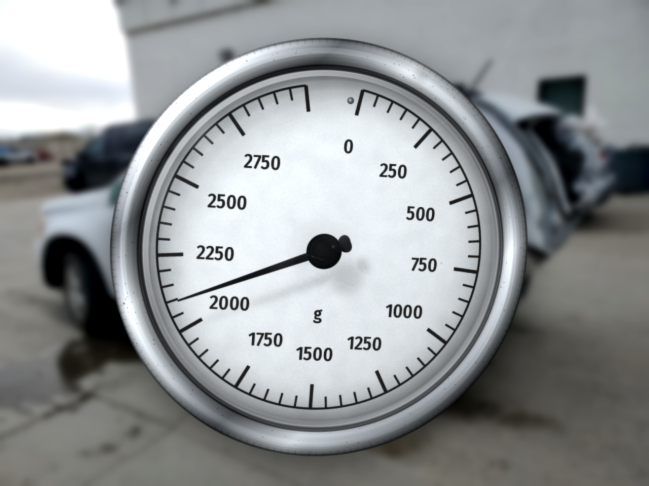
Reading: 2100,g
